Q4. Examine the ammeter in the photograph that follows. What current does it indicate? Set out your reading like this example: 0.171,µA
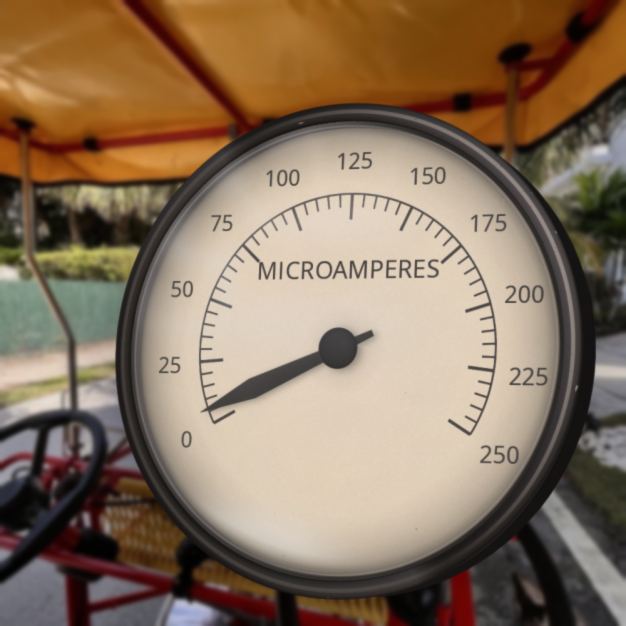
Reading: 5,µA
